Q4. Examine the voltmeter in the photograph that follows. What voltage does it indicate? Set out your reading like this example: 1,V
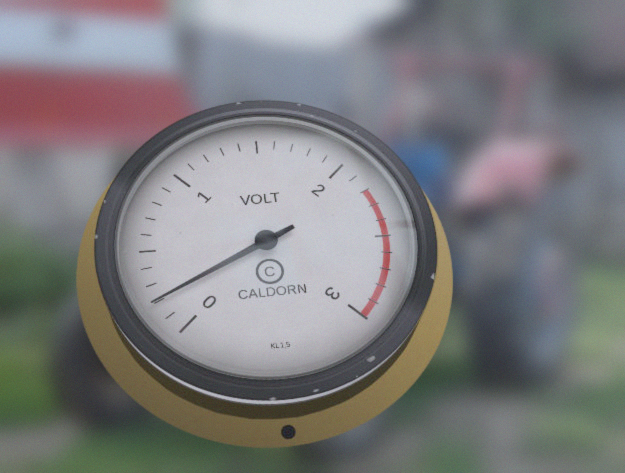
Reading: 0.2,V
